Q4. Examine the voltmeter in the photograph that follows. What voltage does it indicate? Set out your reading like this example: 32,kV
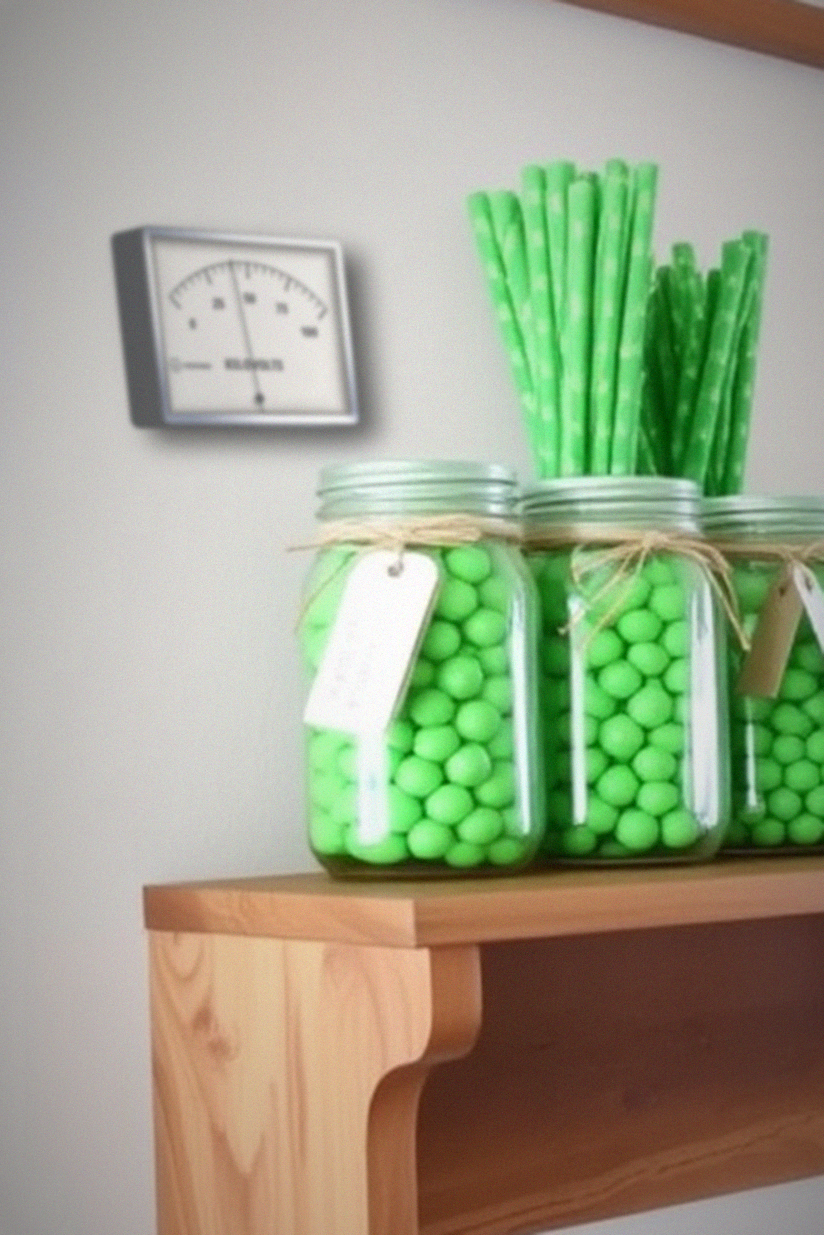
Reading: 40,kV
